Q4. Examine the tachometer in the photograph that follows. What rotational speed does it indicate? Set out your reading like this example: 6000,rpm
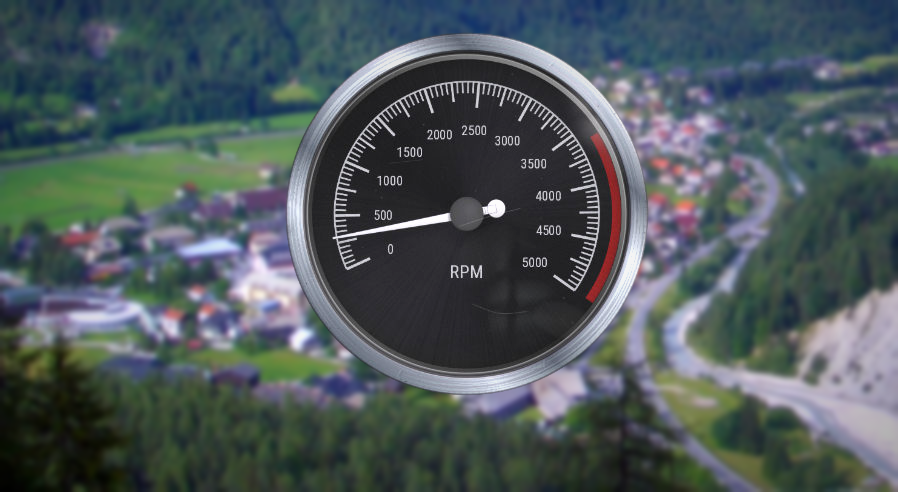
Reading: 300,rpm
